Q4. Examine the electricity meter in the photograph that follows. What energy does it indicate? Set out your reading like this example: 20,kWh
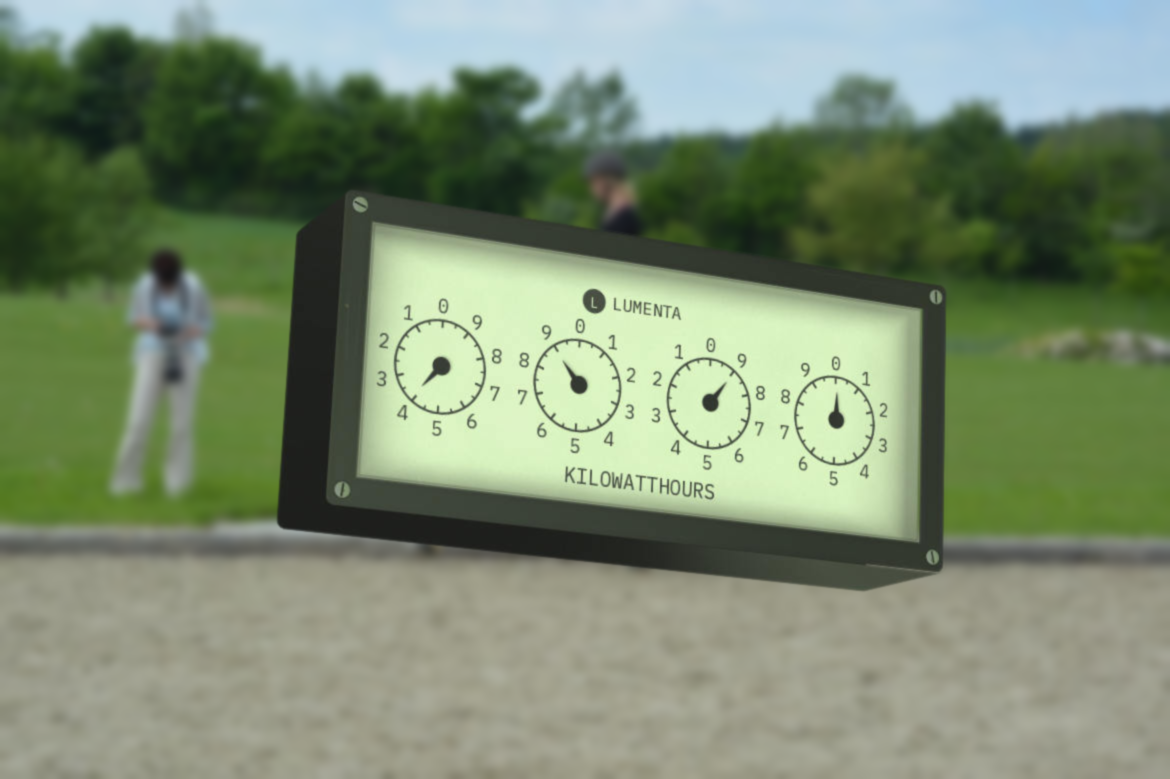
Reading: 3890,kWh
